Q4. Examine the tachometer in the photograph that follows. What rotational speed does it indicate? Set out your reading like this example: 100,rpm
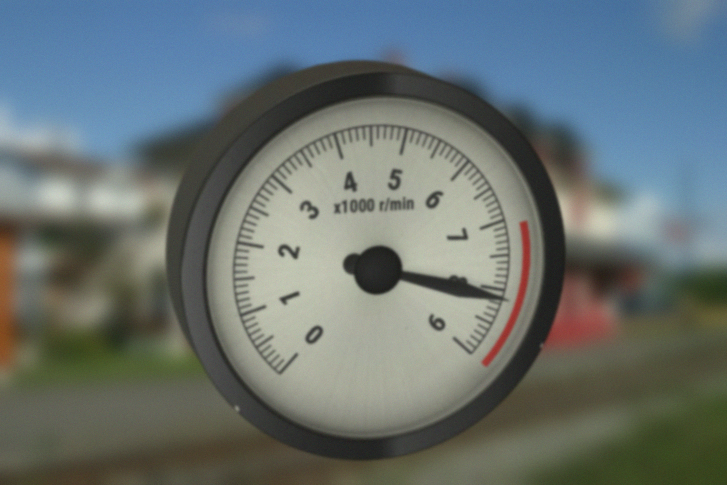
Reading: 8100,rpm
